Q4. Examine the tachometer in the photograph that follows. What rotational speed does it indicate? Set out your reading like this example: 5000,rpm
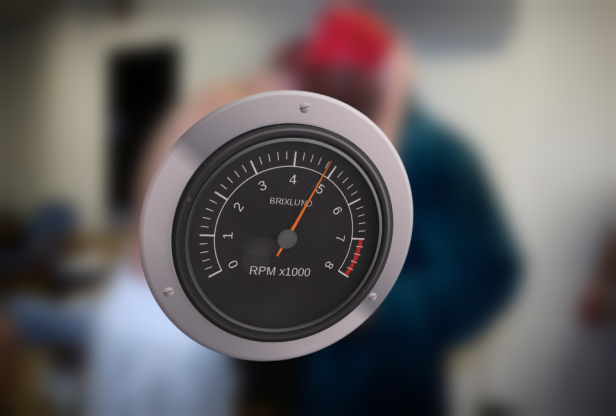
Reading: 4800,rpm
